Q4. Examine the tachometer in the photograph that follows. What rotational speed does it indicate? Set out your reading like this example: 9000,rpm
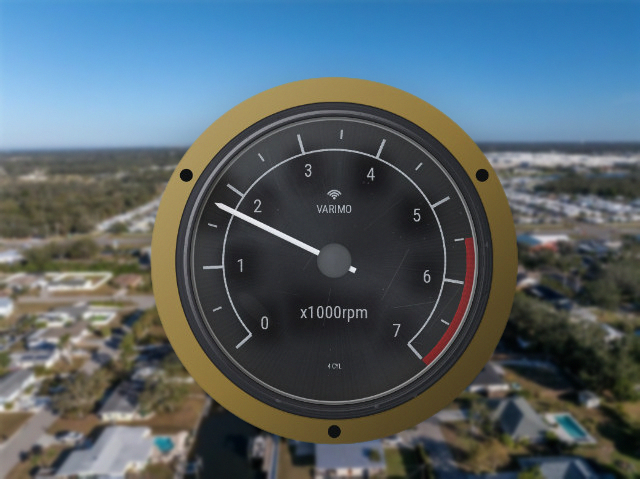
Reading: 1750,rpm
